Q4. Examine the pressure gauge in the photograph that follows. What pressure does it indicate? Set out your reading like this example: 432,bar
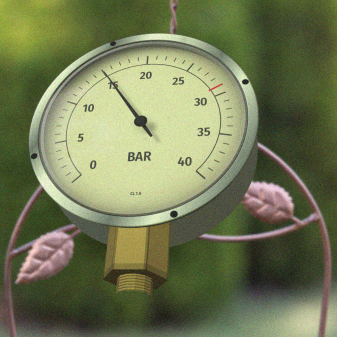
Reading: 15,bar
